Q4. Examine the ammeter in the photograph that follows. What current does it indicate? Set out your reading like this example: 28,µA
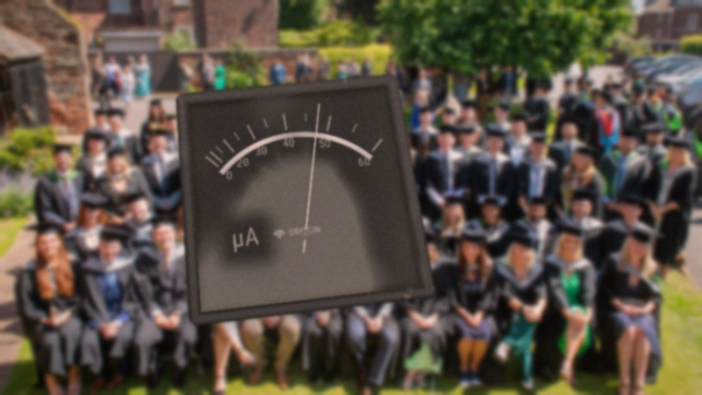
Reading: 47.5,µA
